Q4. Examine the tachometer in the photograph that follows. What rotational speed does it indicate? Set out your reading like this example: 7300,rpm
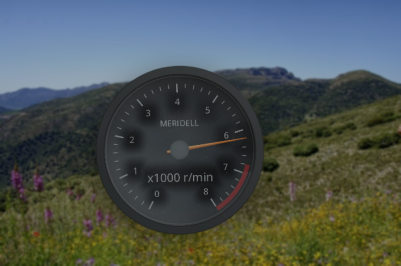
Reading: 6200,rpm
